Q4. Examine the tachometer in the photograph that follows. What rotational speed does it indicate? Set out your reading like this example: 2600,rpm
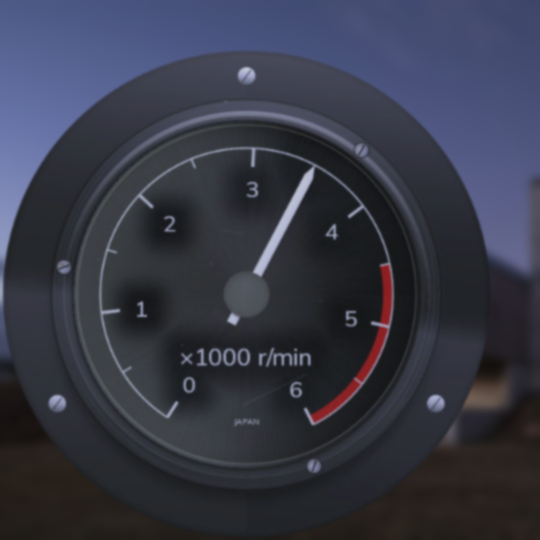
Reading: 3500,rpm
